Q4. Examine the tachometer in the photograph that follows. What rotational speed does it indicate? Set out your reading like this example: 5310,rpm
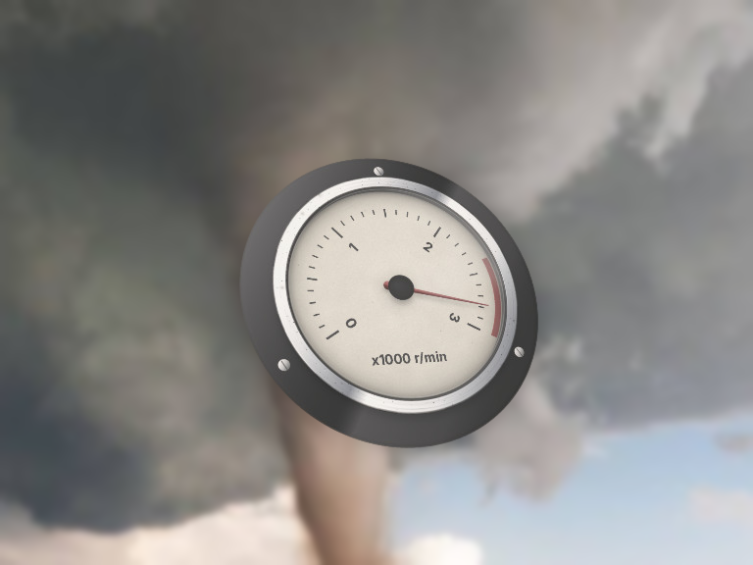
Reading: 2800,rpm
